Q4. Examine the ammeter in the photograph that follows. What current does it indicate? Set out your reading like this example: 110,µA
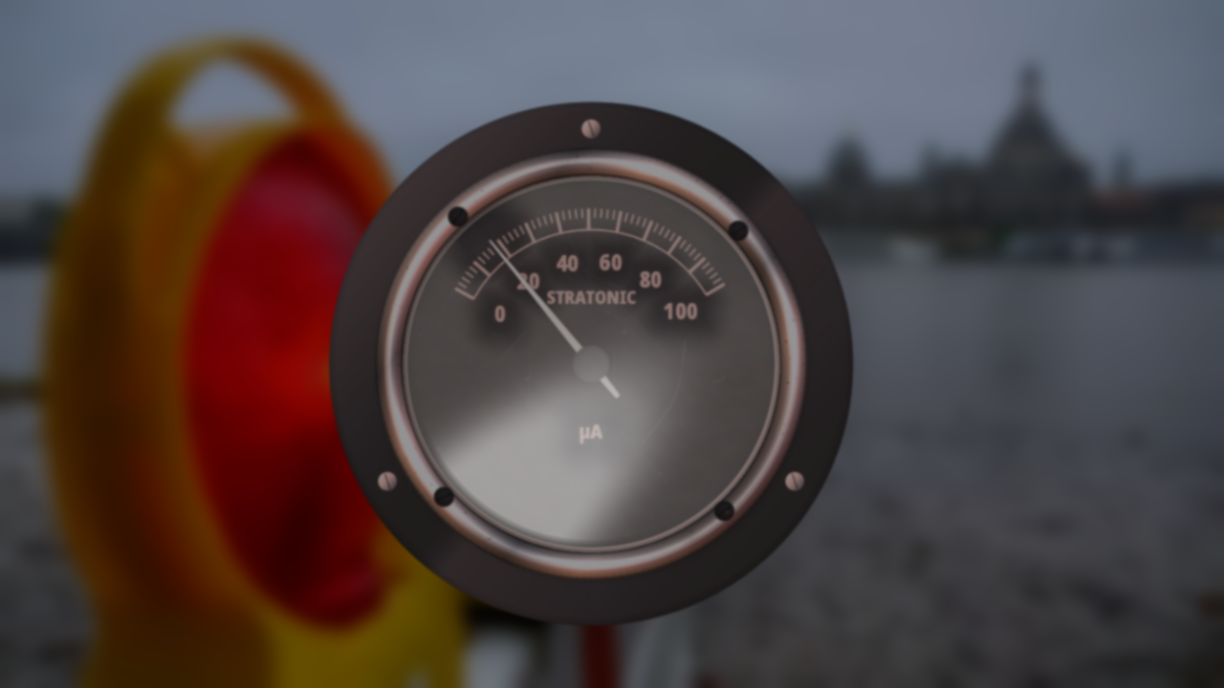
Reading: 18,µA
